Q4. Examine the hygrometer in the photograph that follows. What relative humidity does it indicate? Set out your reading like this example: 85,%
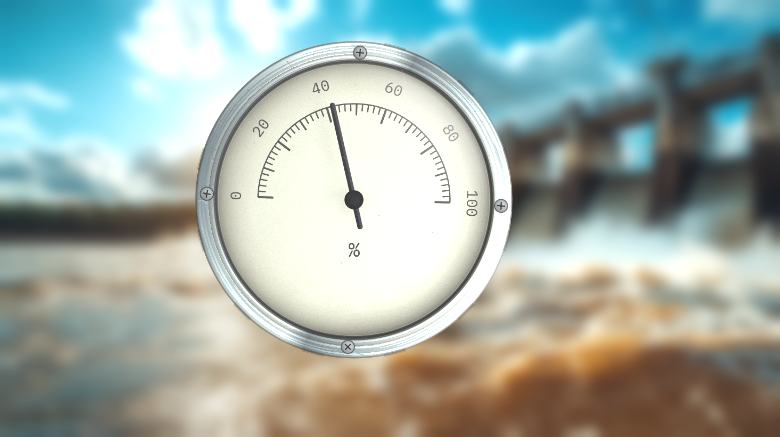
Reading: 42,%
